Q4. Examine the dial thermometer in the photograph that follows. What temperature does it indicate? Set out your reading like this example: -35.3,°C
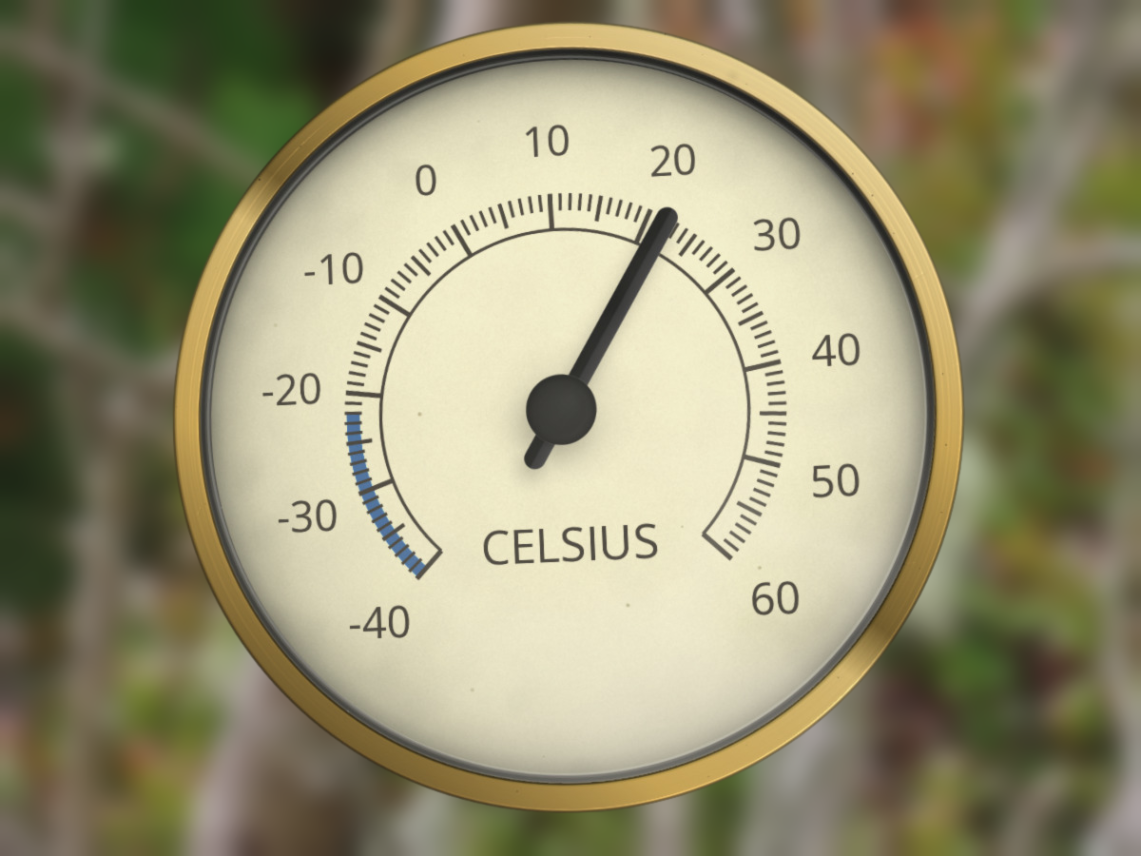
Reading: 22,°C
